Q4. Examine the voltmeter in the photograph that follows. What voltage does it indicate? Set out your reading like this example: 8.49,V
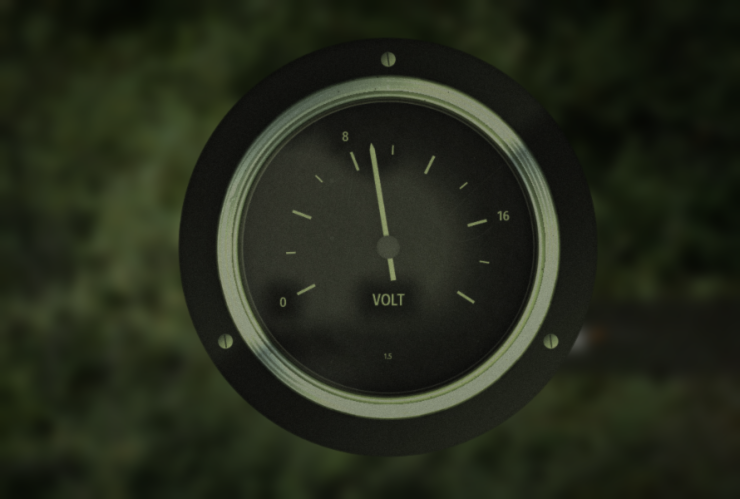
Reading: 9,V
